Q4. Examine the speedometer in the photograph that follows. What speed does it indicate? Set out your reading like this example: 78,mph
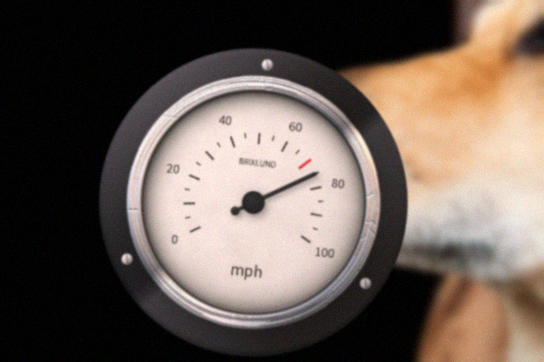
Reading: 75,mph
